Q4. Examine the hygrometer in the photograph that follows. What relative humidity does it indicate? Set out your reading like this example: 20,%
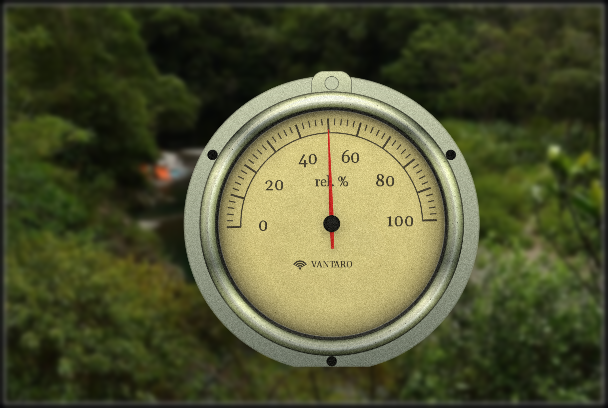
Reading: 50,%
